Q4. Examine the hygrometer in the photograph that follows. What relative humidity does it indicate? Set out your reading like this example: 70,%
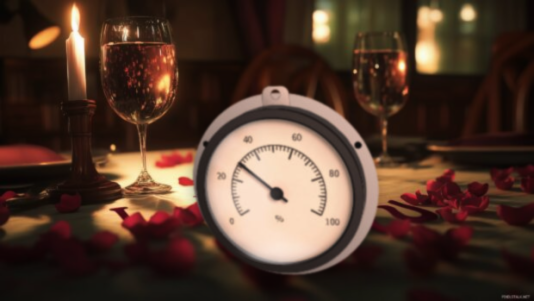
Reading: 30,%
